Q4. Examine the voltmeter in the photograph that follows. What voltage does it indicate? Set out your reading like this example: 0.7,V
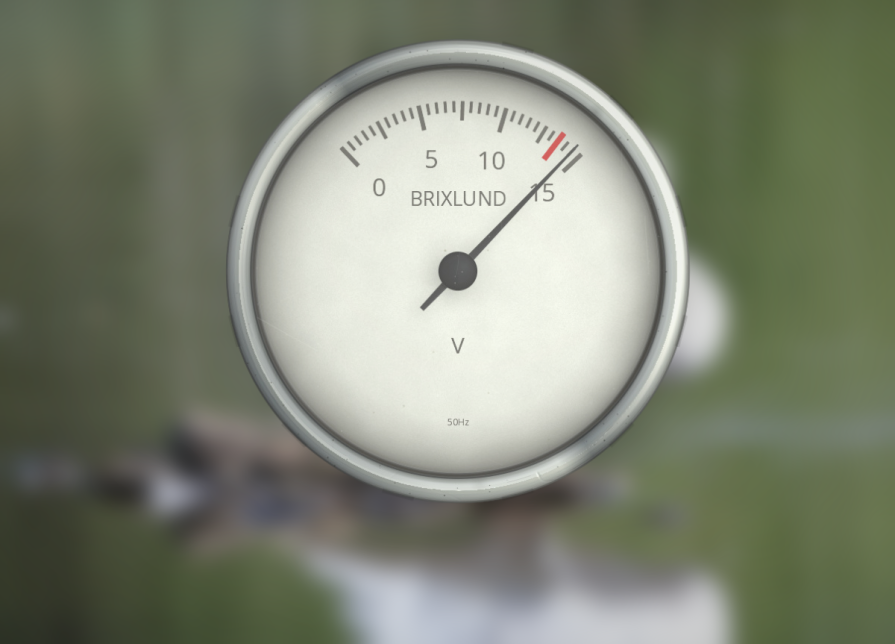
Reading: 14.5,V
